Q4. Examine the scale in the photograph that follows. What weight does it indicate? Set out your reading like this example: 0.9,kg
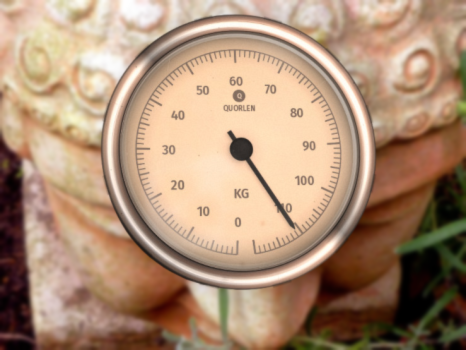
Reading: 111,kg
